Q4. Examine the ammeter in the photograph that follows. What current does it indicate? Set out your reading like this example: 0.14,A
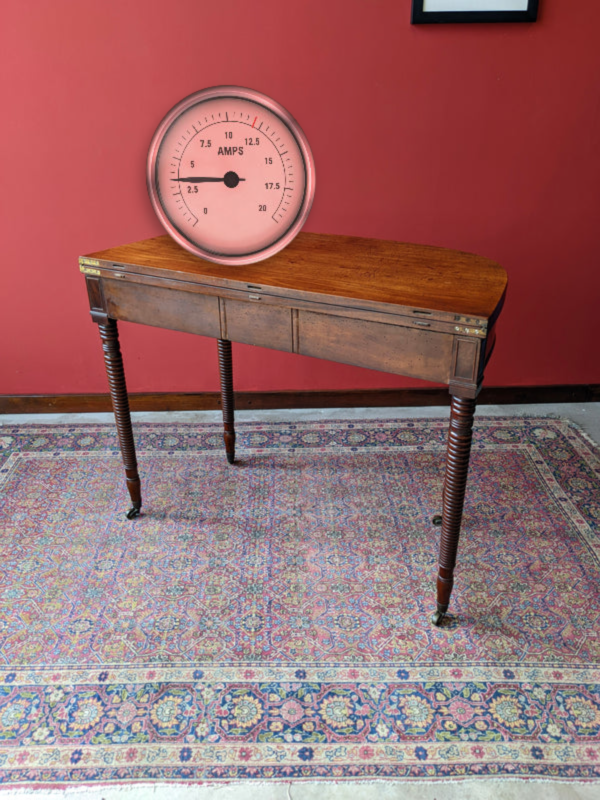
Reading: 3.5,A
